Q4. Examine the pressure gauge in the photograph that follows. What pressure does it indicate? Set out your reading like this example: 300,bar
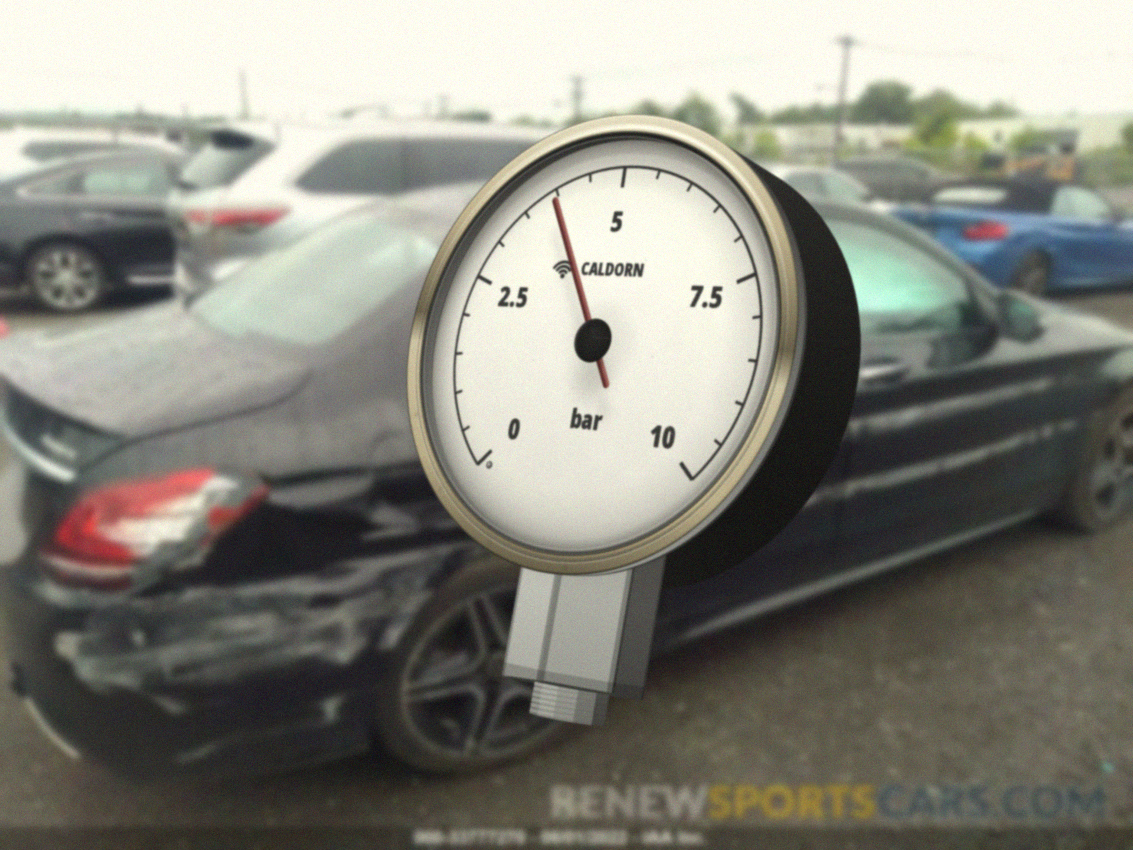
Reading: 4,bar
